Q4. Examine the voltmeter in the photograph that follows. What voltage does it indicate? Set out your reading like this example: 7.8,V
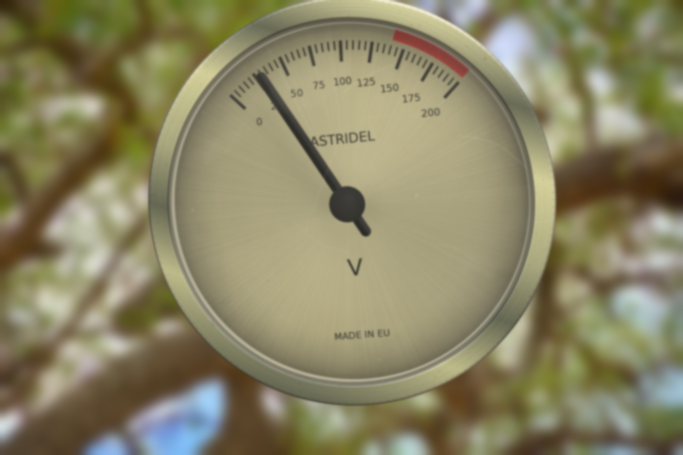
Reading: 30,V
